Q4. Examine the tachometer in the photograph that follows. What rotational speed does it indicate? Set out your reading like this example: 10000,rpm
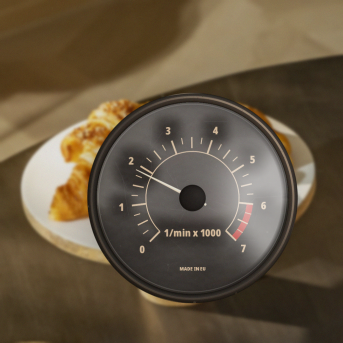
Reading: 1875,rpm
